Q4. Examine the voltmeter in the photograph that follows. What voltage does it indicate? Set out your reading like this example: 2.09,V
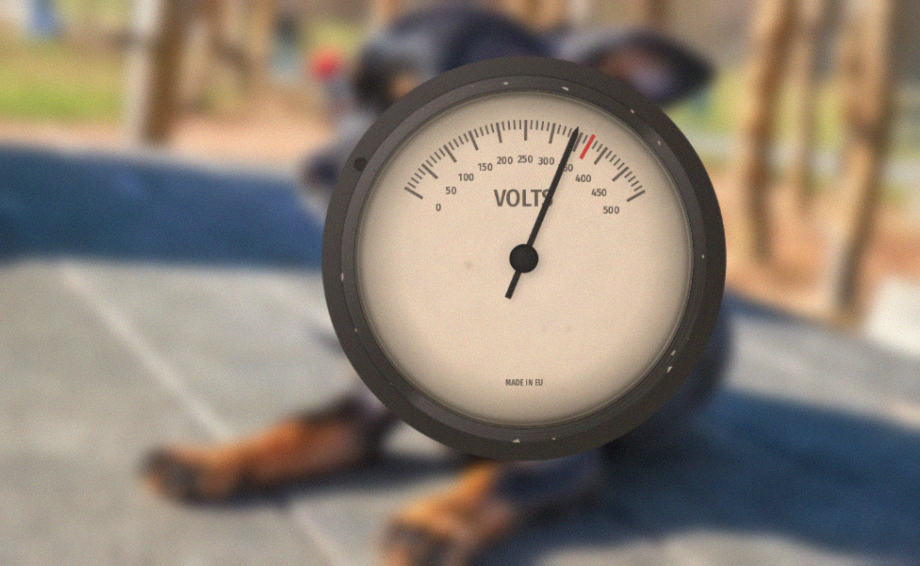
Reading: 340,V
